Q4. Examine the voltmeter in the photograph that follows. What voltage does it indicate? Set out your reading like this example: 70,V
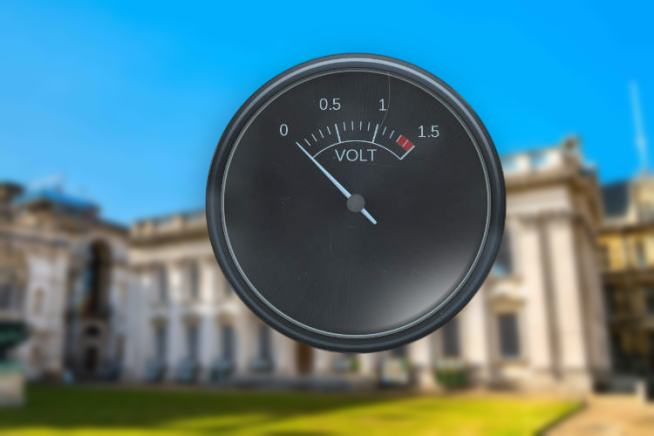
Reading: 0,V
